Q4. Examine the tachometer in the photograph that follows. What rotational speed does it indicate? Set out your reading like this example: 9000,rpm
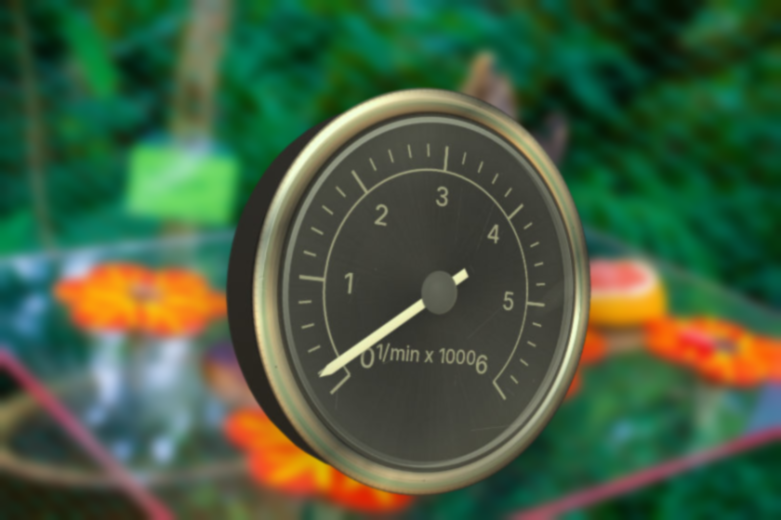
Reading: 200,rpm
